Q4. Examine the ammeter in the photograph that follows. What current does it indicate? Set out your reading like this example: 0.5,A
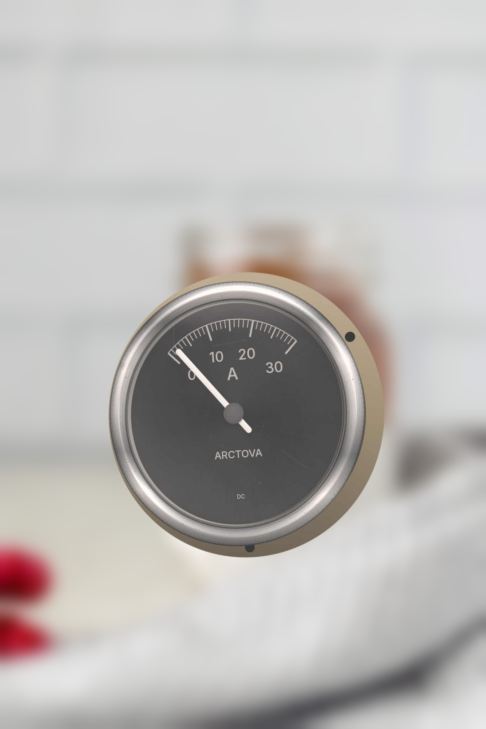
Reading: 2,A
